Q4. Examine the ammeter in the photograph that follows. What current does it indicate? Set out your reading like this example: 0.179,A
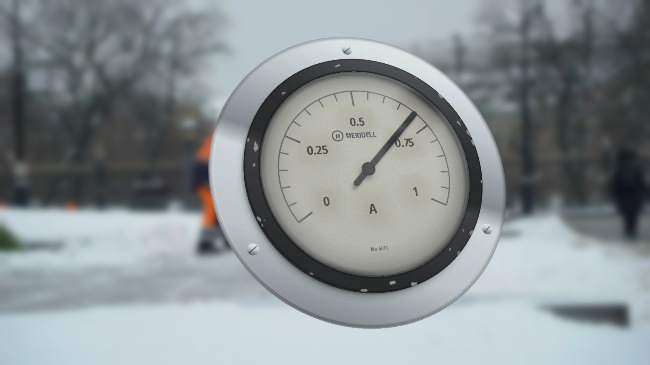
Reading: 0.7,A
